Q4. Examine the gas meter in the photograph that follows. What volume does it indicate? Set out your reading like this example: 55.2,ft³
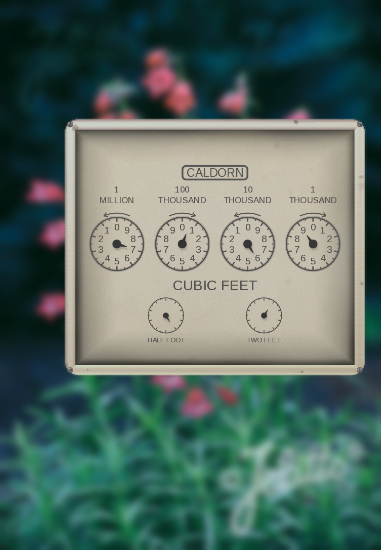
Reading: 705900,ft³
